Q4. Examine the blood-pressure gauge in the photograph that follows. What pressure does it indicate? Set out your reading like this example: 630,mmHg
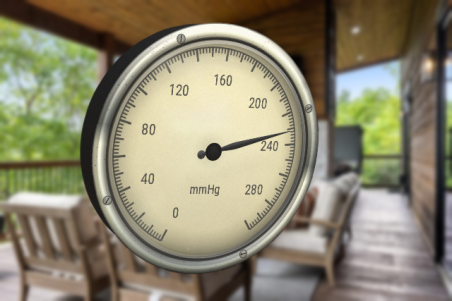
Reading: 230,mmHg
